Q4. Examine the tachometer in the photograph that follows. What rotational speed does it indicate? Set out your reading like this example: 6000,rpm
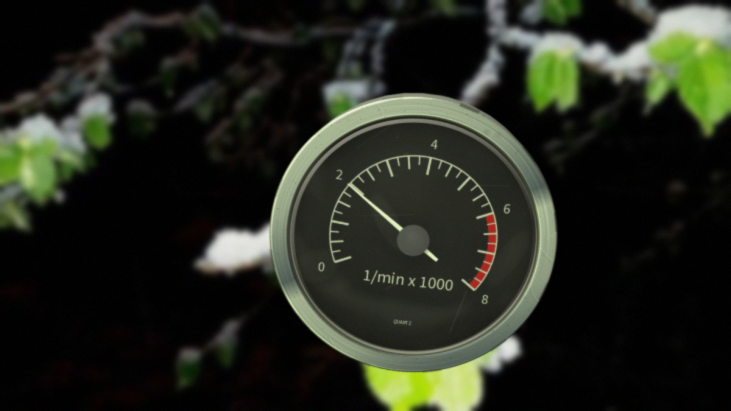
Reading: 2000,rpm
